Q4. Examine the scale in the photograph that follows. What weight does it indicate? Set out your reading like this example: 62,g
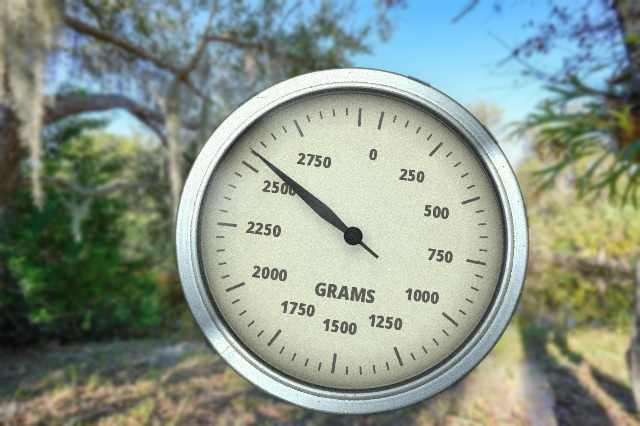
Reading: 2550,g
